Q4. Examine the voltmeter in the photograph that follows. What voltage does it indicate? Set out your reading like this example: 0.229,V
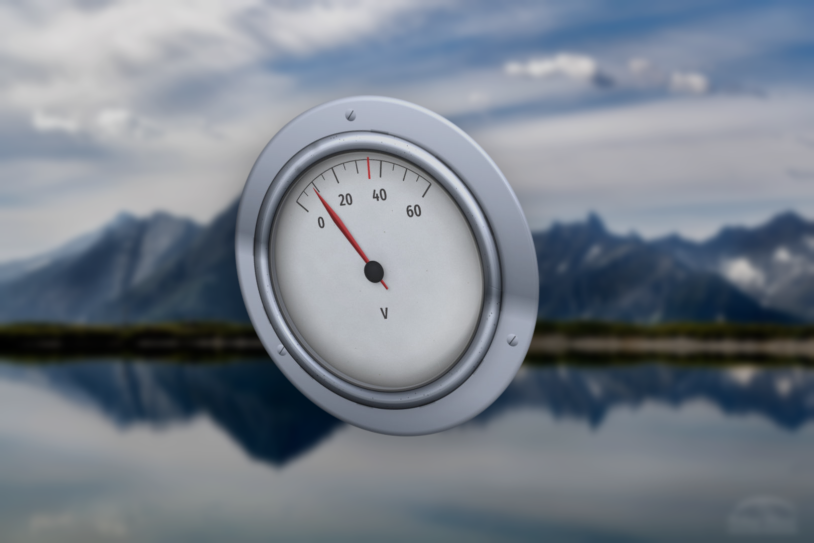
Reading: 10,V
